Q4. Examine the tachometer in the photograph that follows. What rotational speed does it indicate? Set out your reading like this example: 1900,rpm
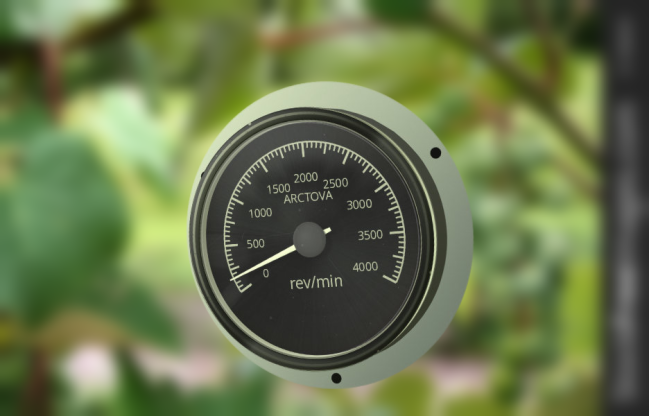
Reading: 150,rpm
